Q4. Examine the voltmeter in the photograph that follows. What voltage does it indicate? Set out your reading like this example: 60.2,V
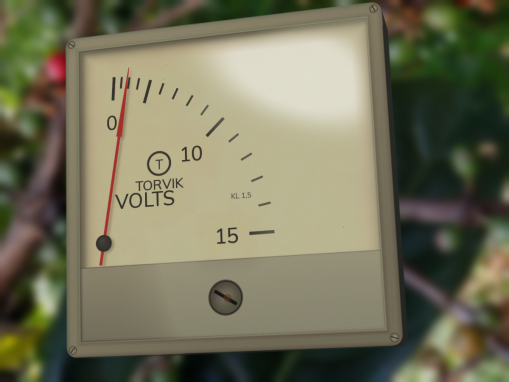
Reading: 3,V
